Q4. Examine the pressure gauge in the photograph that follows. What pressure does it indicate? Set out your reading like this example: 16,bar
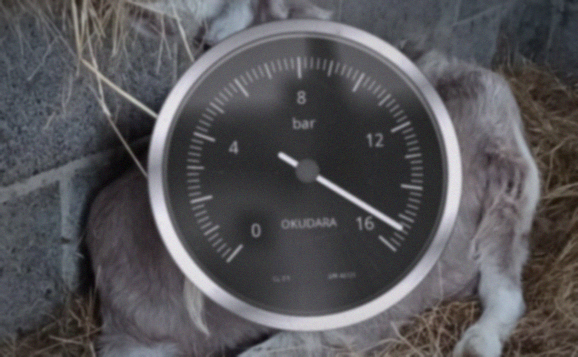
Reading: 15.4,bar
